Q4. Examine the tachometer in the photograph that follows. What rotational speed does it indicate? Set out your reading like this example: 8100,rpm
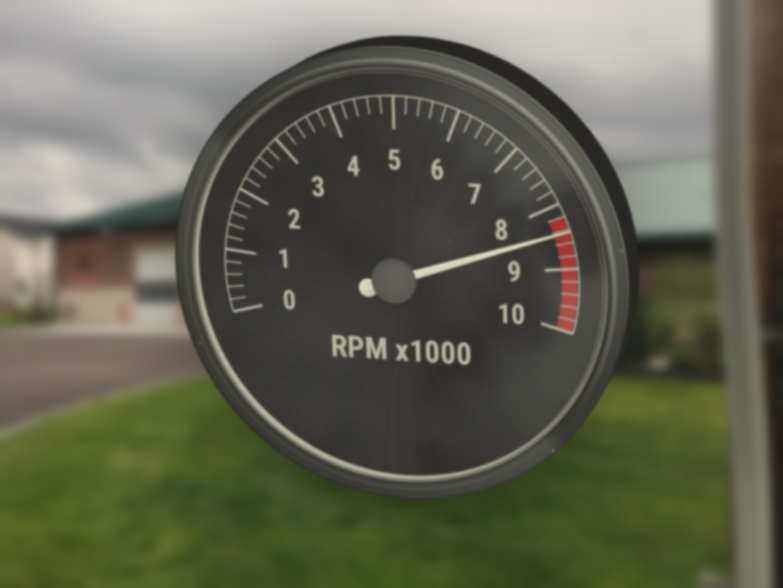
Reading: 8400,rpm
